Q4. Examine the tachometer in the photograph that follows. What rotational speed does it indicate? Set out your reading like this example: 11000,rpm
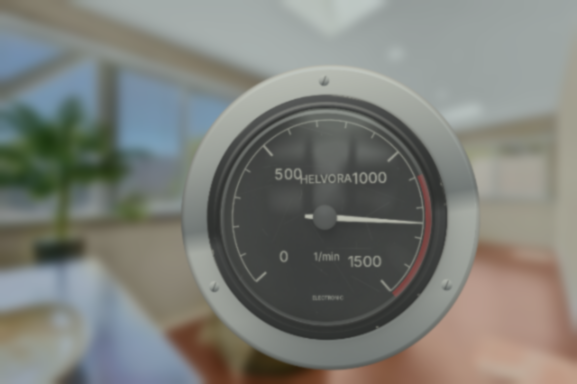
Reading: 1250,rpm
